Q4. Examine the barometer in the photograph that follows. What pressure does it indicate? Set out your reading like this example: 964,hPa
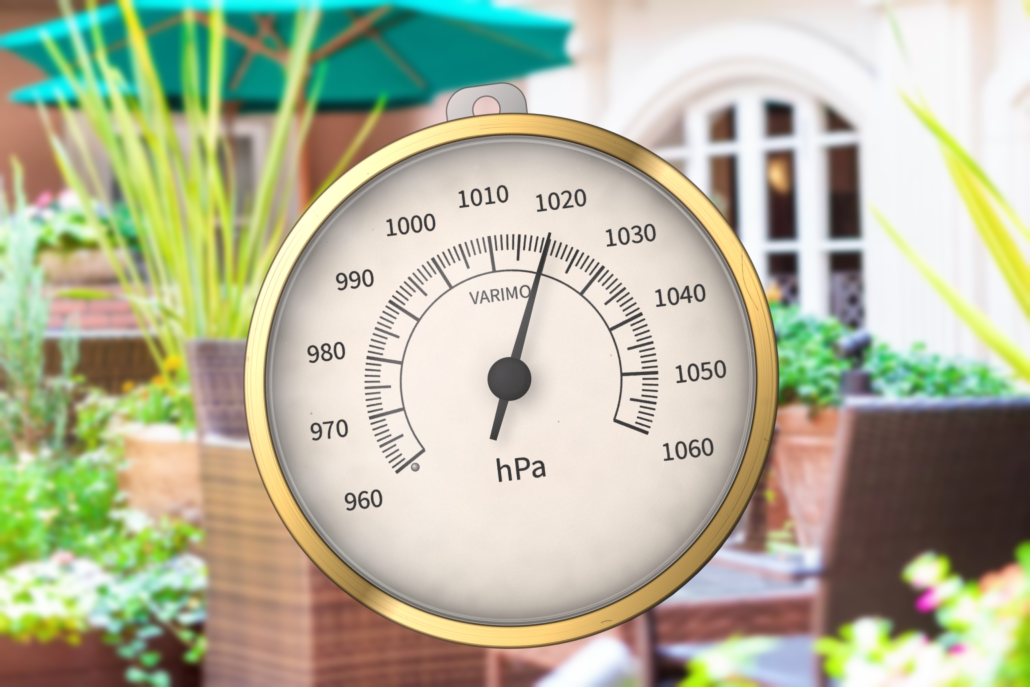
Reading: 1020,hPa
